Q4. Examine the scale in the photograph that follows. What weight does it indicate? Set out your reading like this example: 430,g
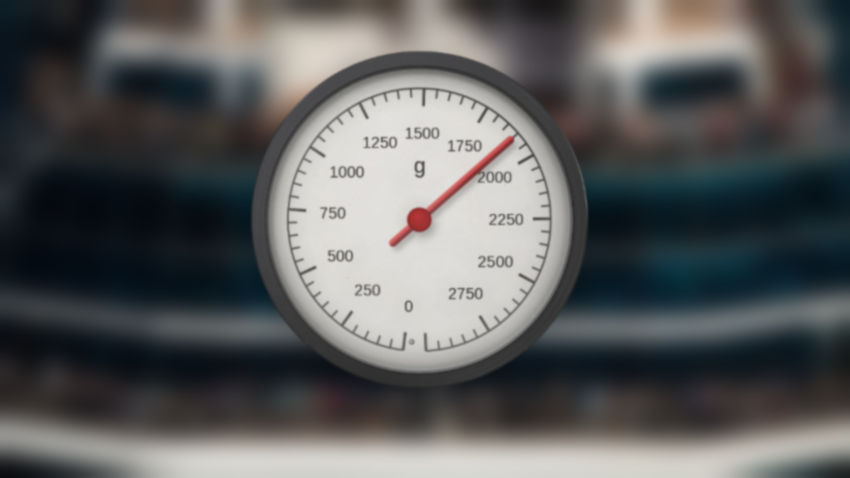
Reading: 1900,g
